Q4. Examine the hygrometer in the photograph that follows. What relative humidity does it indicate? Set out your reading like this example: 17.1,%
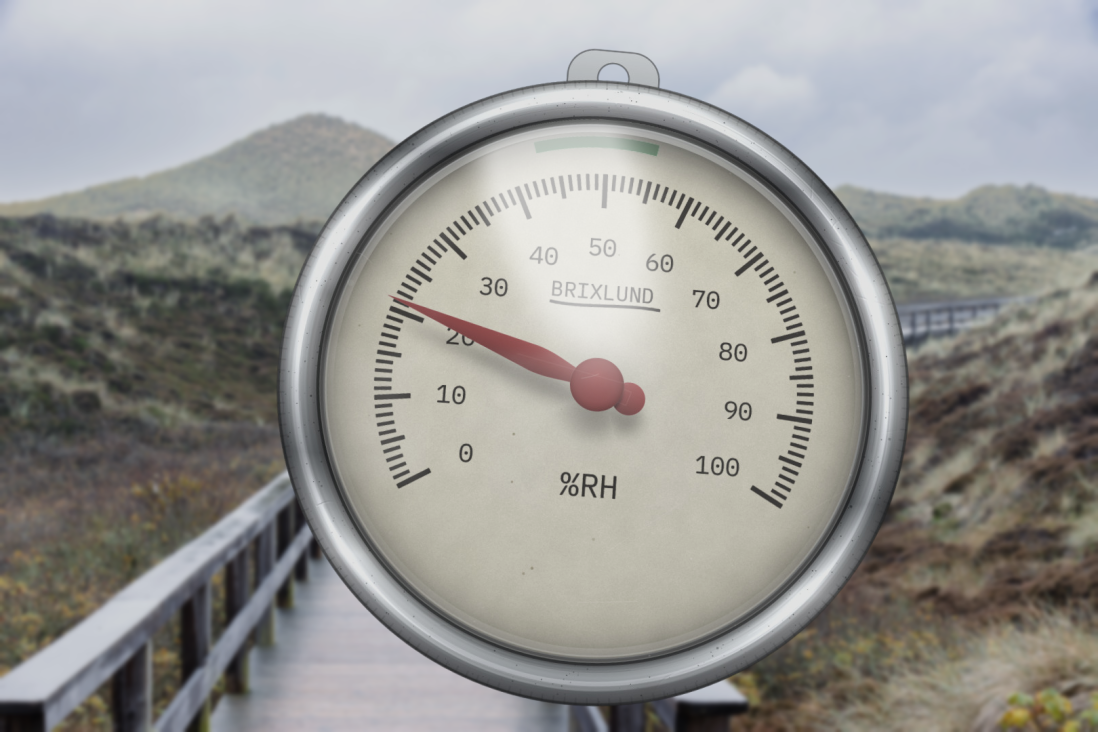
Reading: 21,%
